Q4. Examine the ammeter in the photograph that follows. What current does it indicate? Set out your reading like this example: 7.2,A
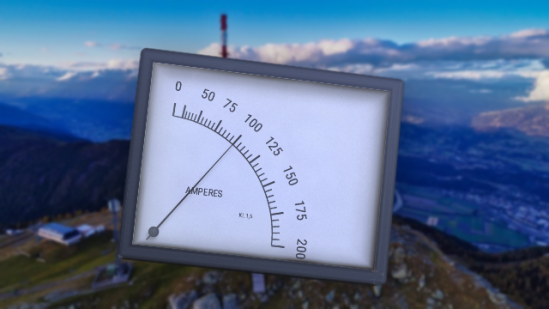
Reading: 100,A
